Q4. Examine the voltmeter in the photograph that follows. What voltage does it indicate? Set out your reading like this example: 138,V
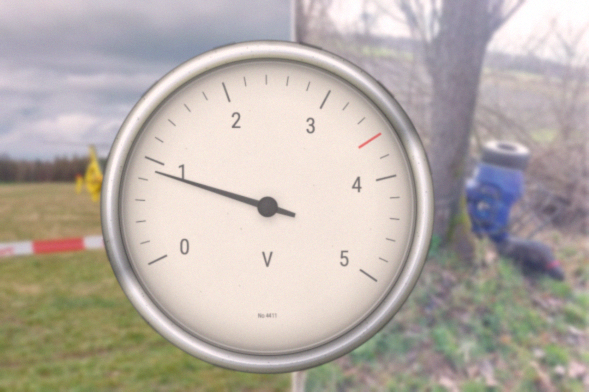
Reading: 0.9,V
